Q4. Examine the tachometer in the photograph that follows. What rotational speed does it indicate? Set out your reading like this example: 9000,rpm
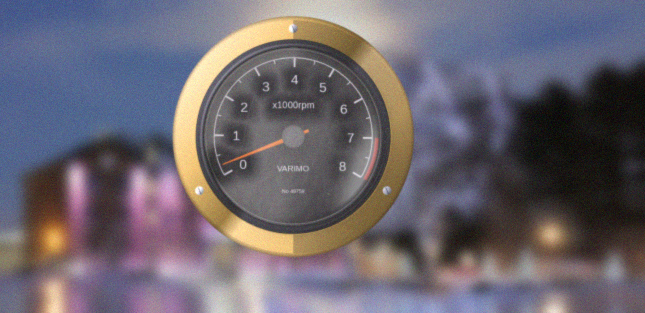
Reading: 250,rpm
